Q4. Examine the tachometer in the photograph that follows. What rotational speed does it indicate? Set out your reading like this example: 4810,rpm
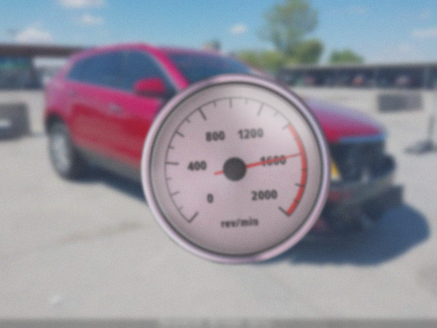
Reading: 1600,rpm
